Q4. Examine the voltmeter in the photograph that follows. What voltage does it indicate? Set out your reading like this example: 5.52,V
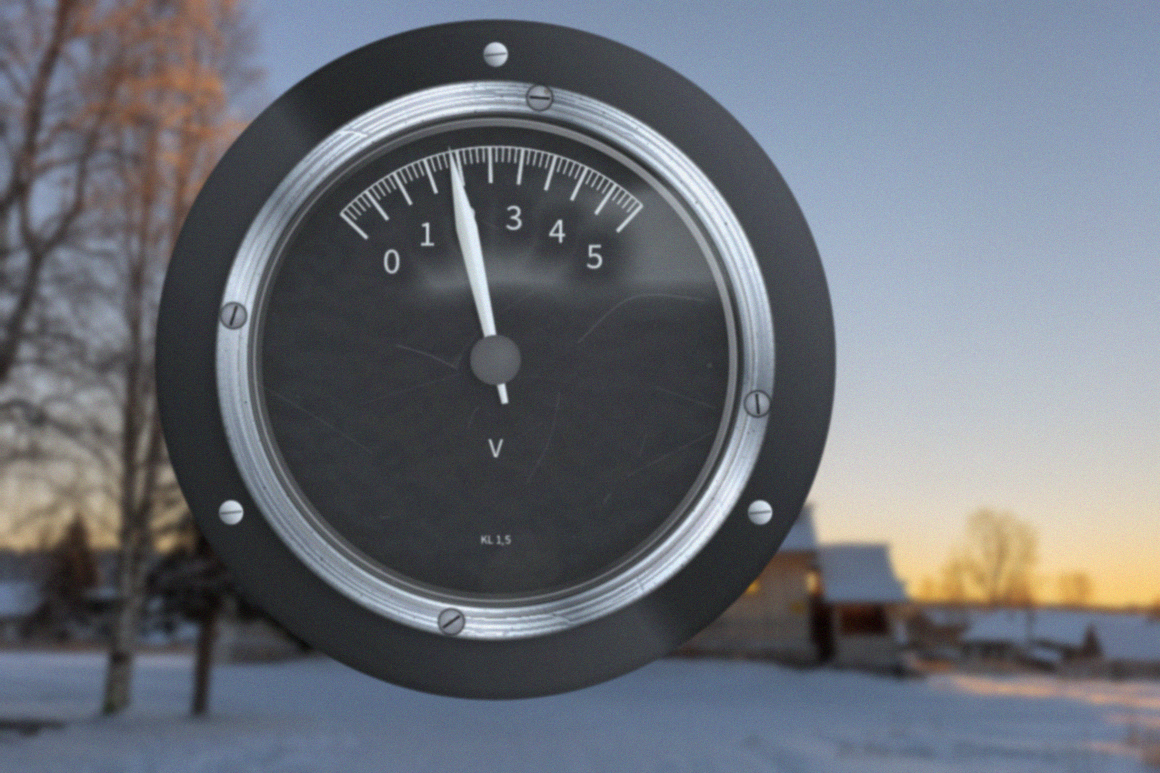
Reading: 1.9,V
